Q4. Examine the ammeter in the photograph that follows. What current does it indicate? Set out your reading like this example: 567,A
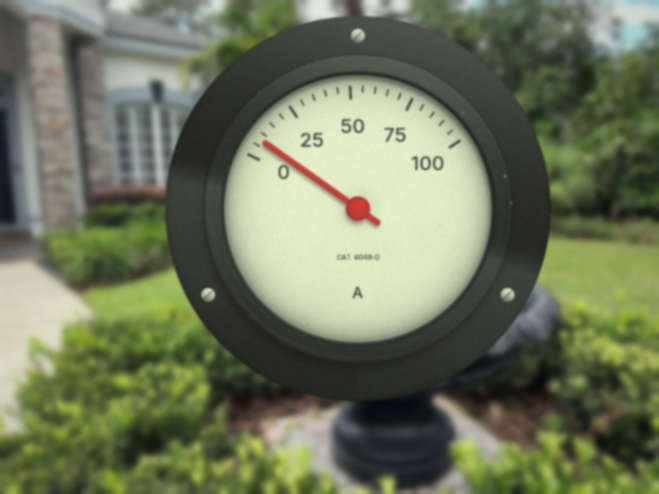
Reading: 7.5,A
